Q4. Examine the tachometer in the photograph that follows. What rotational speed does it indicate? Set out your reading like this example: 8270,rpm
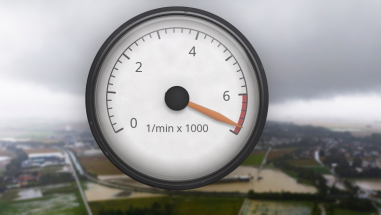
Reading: 6800,rpm
